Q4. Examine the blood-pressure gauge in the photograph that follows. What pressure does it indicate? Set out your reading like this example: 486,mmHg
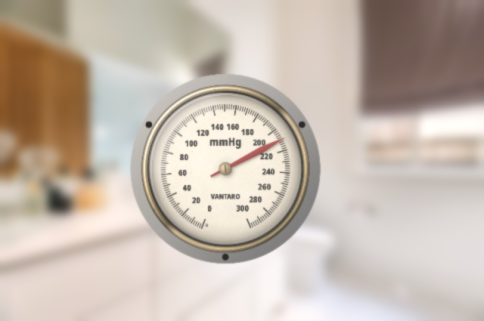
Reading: 210,mmHg
